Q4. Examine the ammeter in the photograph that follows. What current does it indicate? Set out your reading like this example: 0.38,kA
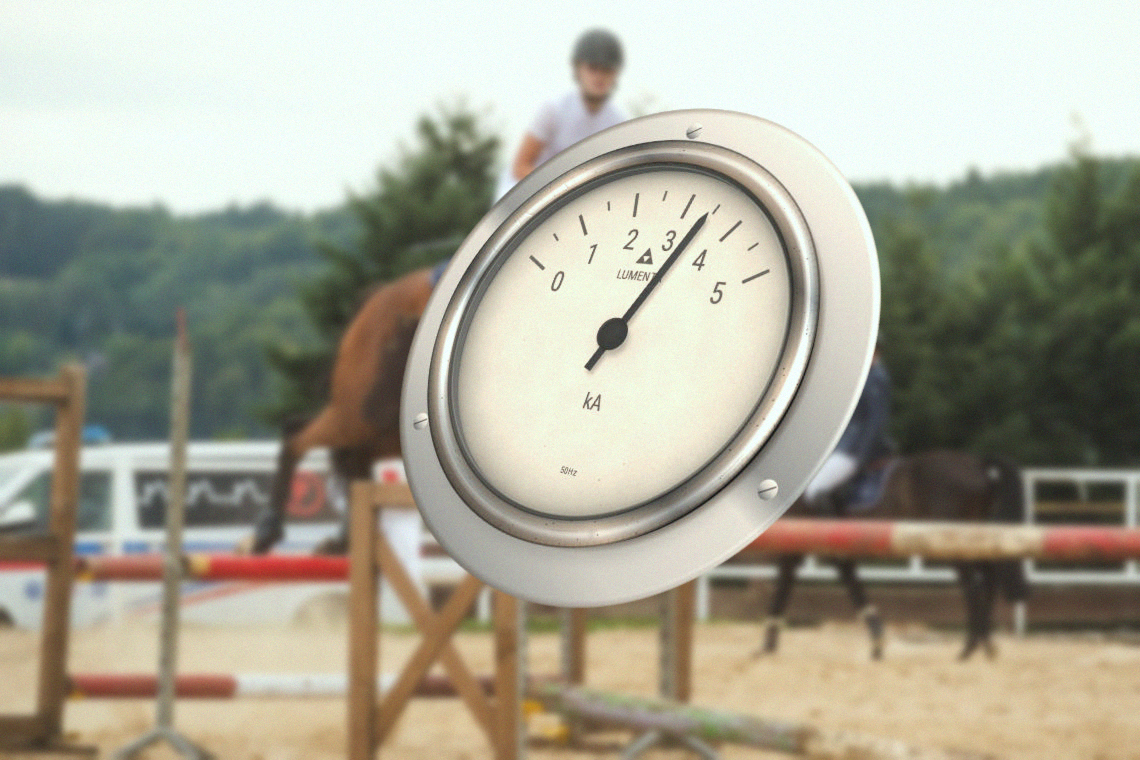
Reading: 3.5,kA
